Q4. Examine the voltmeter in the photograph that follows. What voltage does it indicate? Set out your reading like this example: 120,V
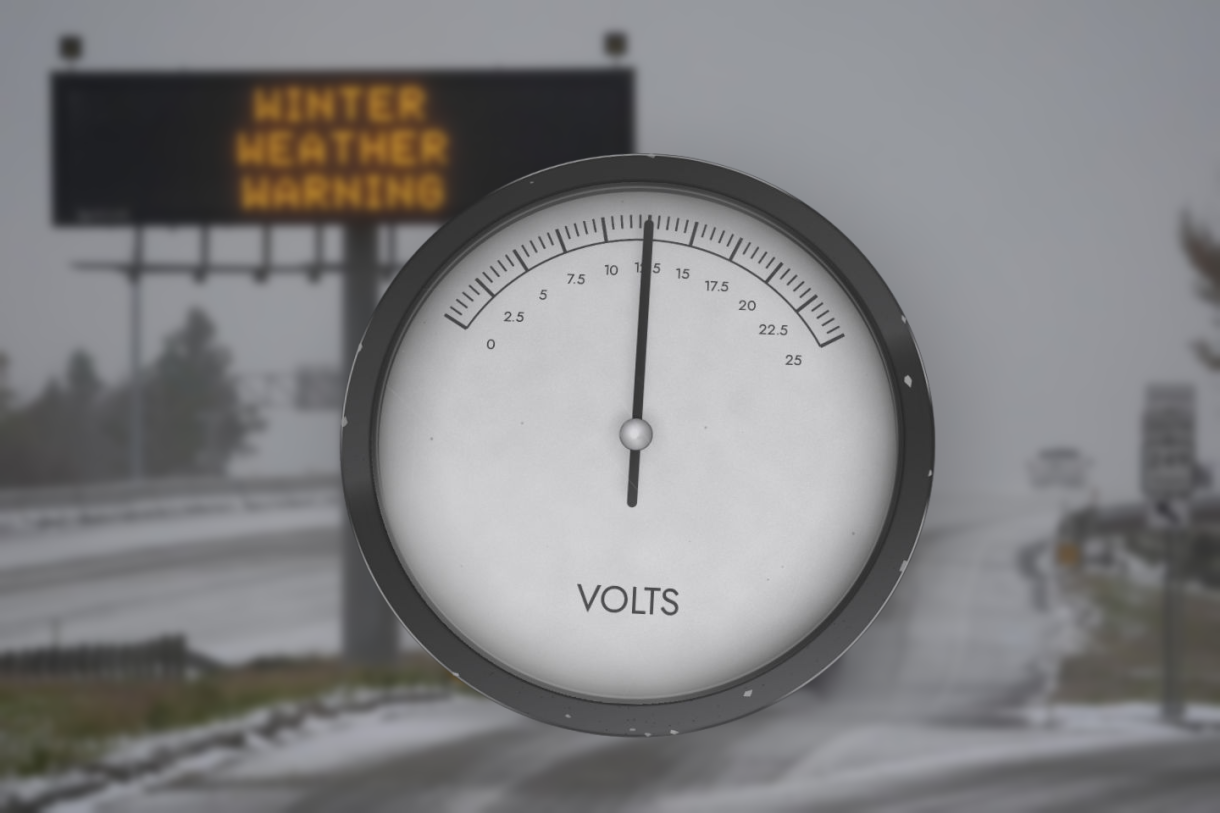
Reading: 12.5,V
